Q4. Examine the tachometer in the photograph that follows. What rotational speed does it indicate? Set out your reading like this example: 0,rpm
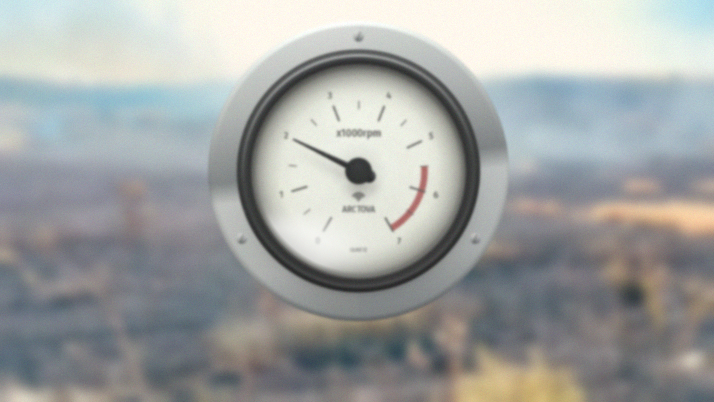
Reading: 2000,rpm
